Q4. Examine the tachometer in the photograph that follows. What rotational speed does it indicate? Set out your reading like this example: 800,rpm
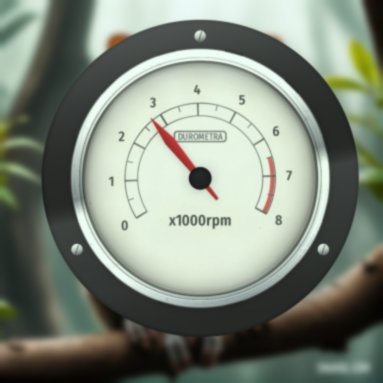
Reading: 2750,rpm
